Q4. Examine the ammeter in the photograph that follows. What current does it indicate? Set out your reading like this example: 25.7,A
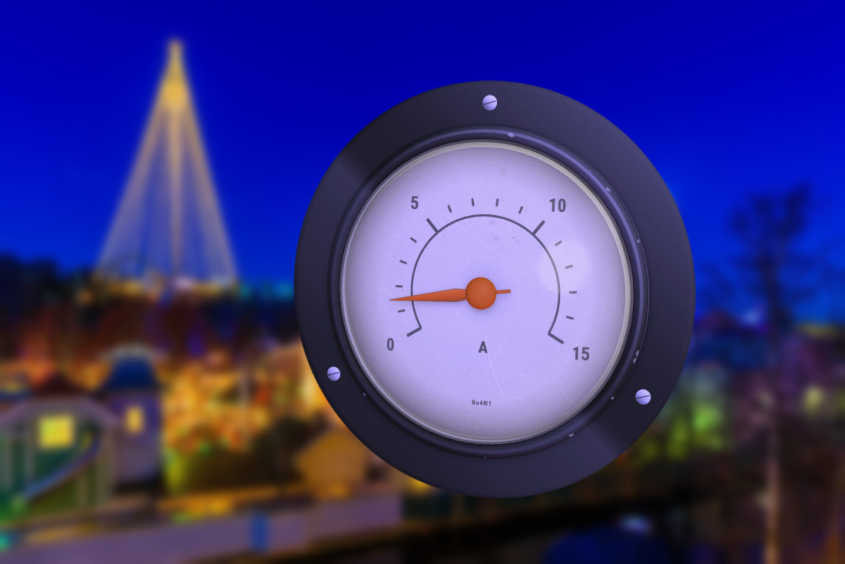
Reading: 1.5,A
